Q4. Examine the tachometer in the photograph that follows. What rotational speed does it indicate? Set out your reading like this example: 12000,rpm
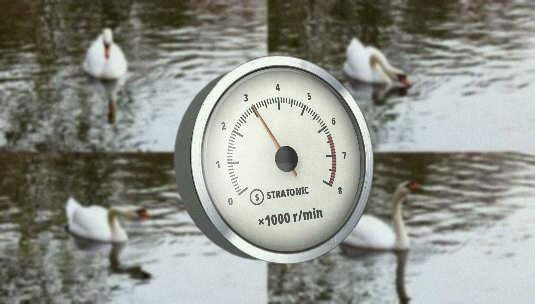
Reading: 3000,rpm
